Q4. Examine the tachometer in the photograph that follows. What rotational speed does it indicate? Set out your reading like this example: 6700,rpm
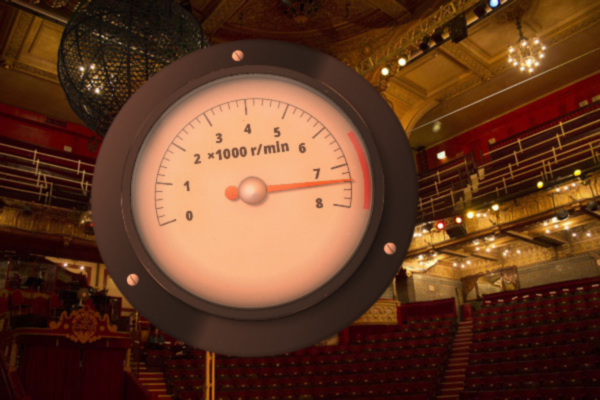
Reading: 7400,rpm
